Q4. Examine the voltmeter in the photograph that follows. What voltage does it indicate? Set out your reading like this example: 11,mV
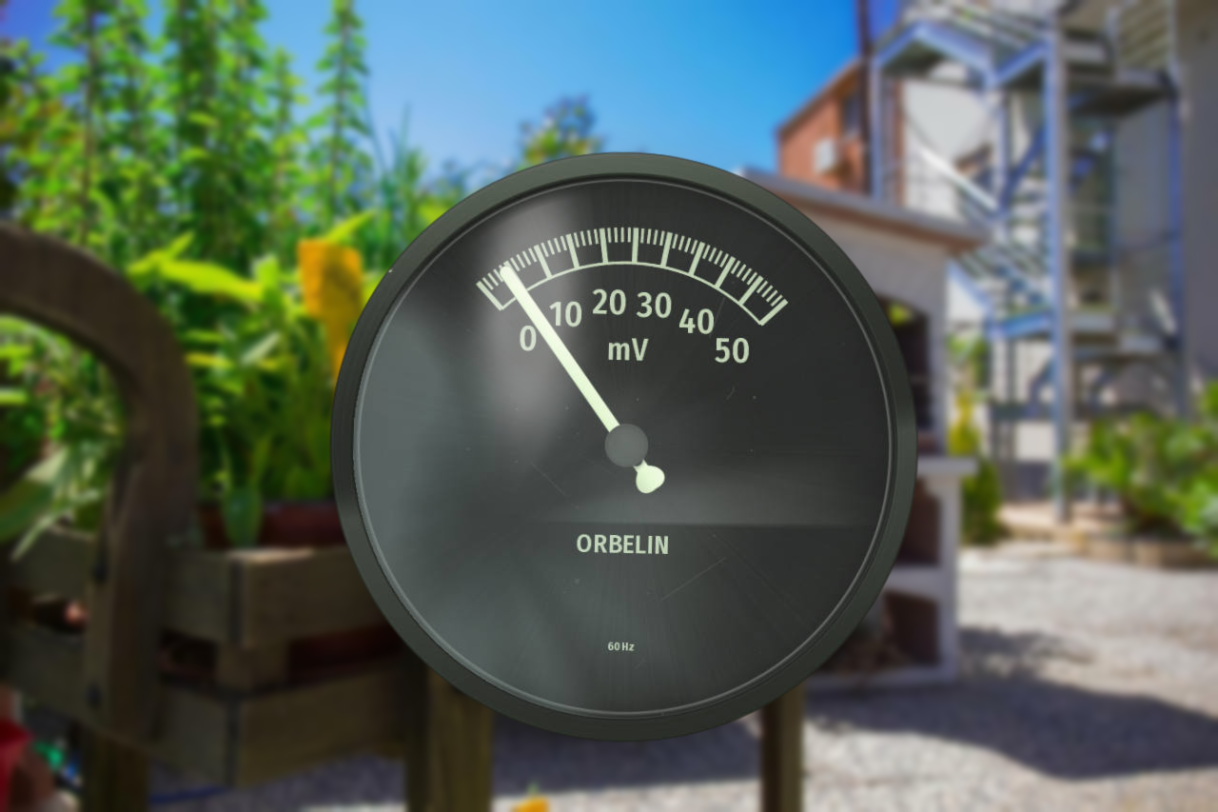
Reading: 4,mV
